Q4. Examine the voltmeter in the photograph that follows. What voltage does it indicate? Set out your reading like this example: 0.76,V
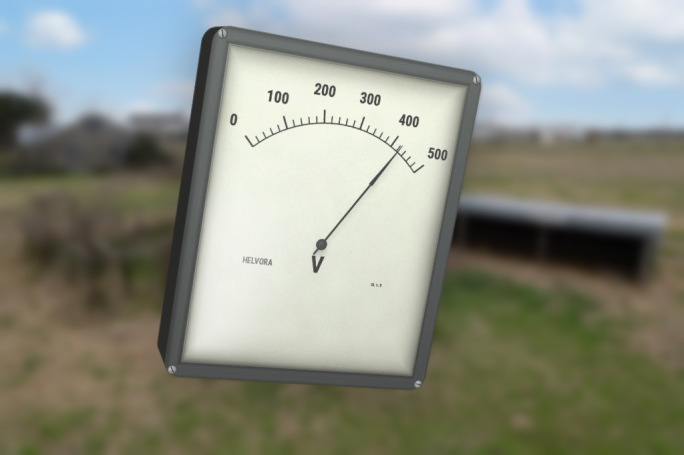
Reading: 420,V
